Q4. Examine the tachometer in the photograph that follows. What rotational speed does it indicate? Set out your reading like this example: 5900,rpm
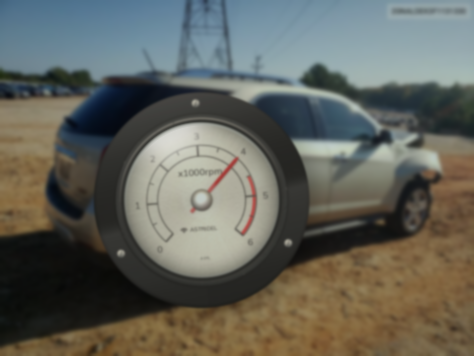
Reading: 4000,rpm
